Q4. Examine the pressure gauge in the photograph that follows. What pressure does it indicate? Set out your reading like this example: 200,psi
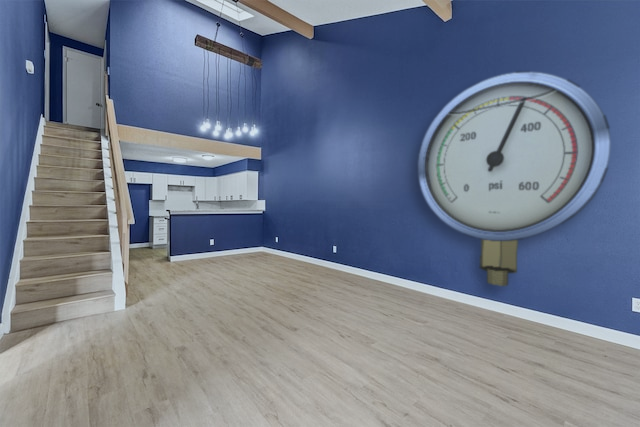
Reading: 350,psi
